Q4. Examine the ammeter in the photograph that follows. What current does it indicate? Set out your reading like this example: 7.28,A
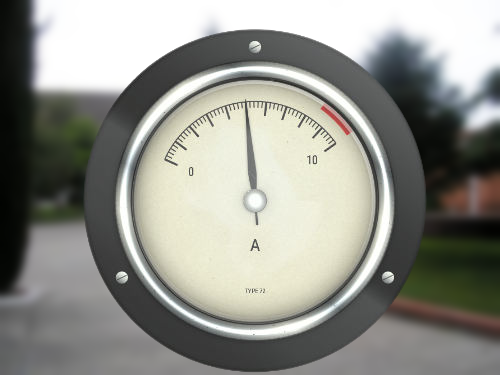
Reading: 5,A
